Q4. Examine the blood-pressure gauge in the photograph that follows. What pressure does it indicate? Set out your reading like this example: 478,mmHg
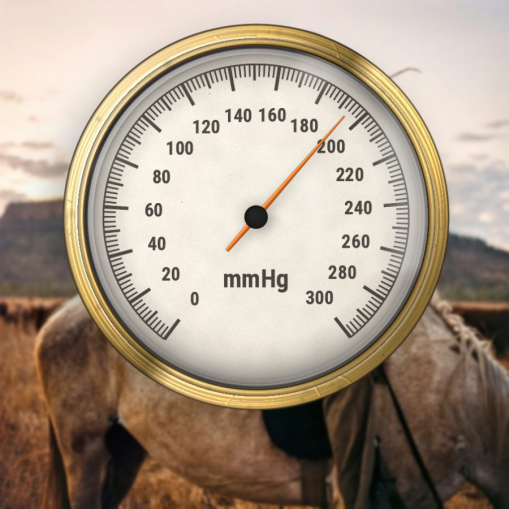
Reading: 194,mmHg
